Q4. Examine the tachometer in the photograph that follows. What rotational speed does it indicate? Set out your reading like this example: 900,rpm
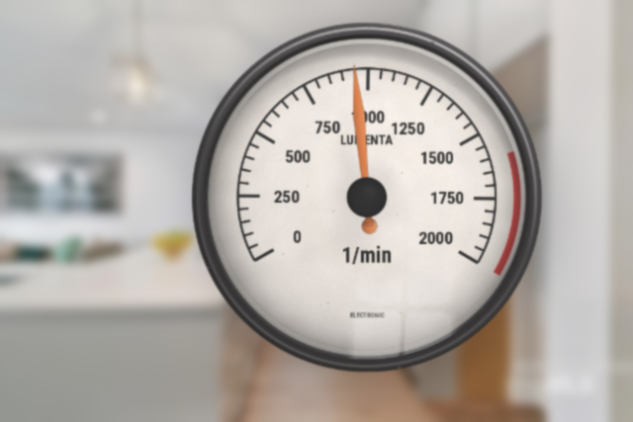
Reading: 950,rpm
